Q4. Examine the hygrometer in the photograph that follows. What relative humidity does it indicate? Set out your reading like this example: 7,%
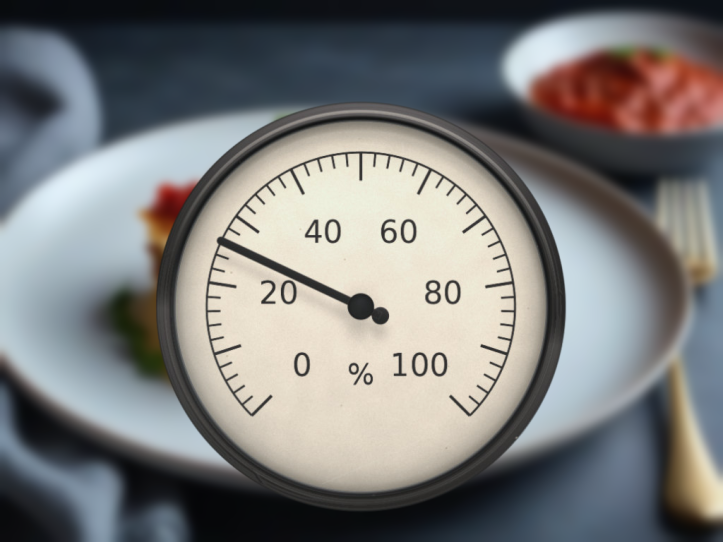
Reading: 26,%
